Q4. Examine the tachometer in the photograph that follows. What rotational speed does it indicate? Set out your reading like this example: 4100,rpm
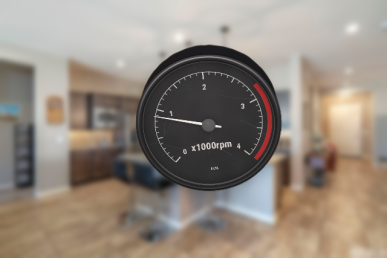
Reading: 900,rpm
